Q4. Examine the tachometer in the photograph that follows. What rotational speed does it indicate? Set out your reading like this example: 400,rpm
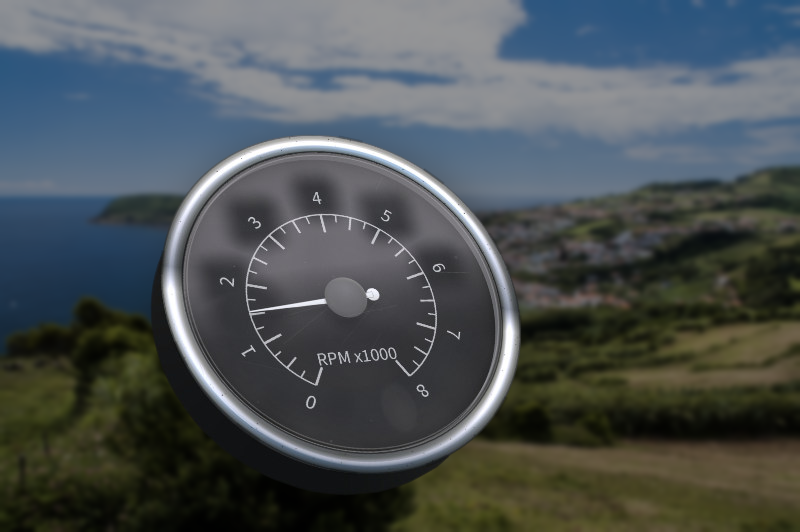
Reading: 1500,rpm
